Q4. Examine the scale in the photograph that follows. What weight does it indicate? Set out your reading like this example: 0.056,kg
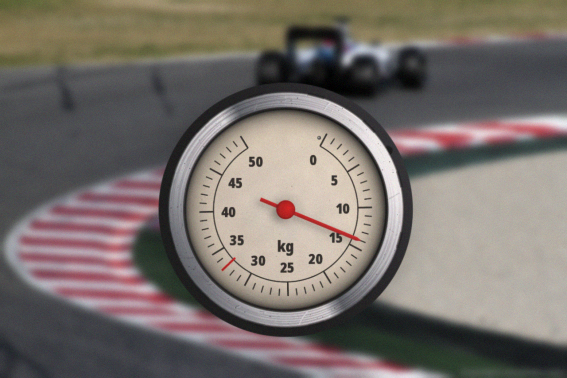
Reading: 14,kg
